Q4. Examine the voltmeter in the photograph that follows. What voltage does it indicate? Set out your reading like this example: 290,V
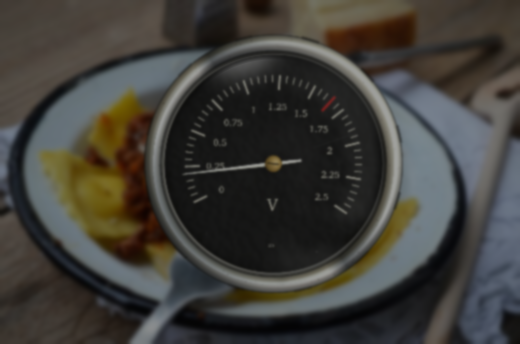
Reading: 0.2,V
